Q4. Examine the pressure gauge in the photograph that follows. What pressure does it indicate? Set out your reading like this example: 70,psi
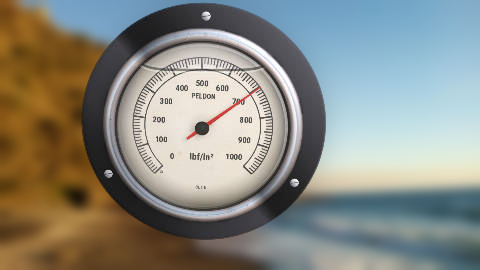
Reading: 700,psi
